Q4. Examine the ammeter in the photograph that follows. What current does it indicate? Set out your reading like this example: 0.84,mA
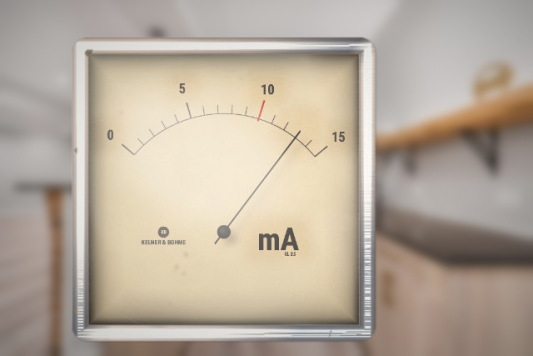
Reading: 13,mA
